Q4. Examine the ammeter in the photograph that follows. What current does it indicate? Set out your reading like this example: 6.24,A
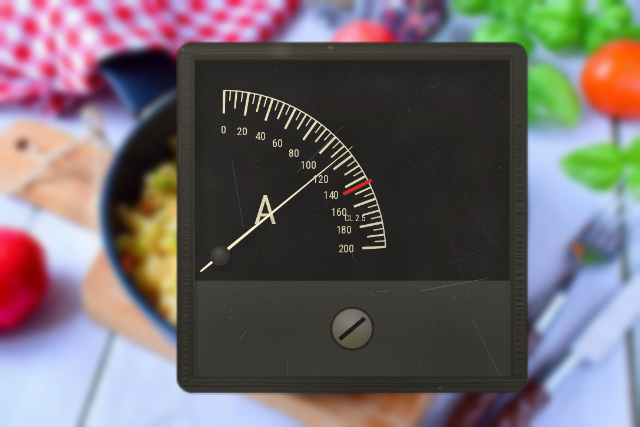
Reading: 115,A
